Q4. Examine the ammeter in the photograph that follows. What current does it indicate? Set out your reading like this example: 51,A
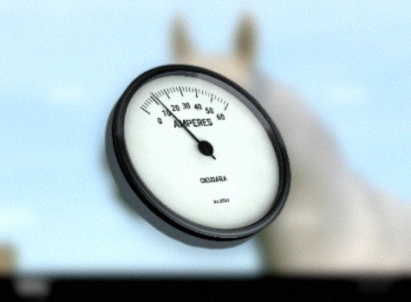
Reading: 10,A
